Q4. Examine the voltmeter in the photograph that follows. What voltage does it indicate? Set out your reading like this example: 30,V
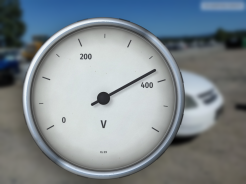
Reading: 375,V
